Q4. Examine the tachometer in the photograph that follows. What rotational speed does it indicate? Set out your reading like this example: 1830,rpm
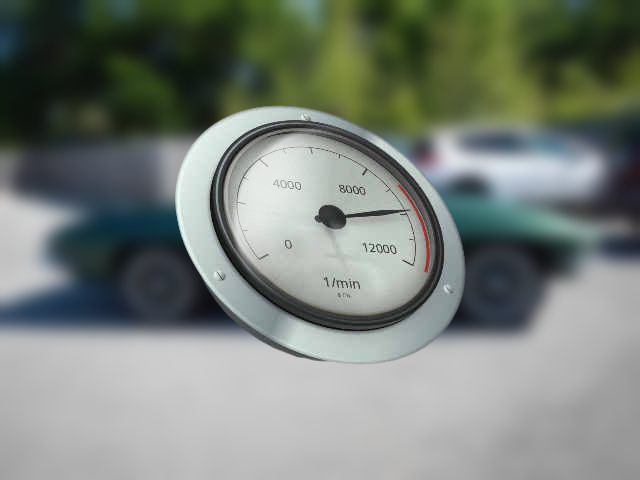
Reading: 10000,rpm
